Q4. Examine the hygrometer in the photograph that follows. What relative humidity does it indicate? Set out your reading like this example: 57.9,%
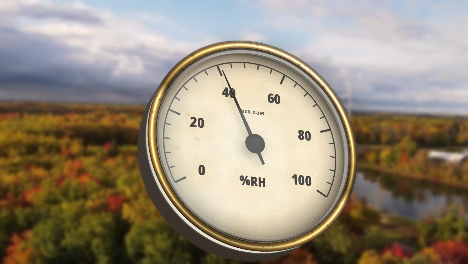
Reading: 40,%
